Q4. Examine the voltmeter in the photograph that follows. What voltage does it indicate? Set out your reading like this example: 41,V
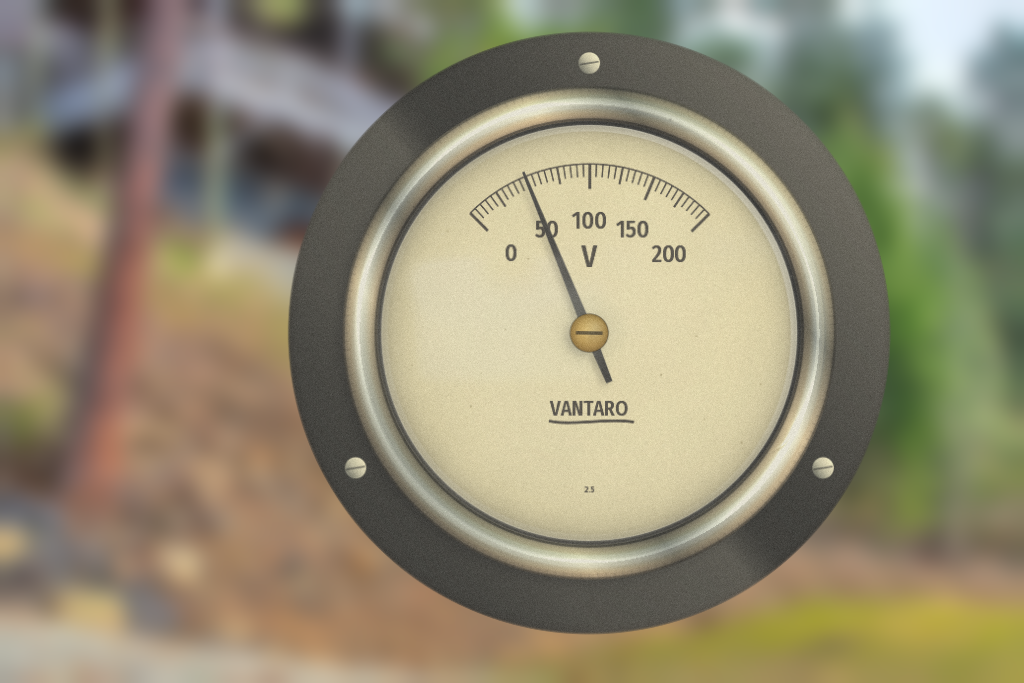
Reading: 50,V
